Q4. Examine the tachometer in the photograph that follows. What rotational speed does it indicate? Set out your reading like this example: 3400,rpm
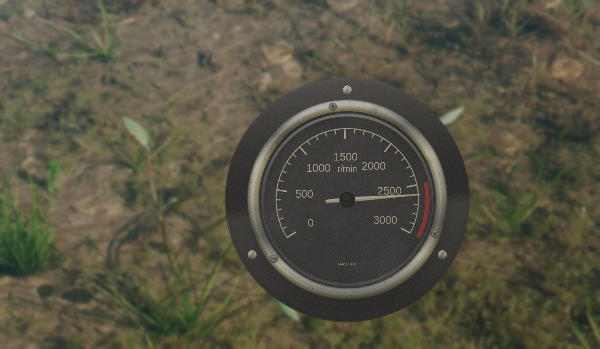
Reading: 2600,rpm
